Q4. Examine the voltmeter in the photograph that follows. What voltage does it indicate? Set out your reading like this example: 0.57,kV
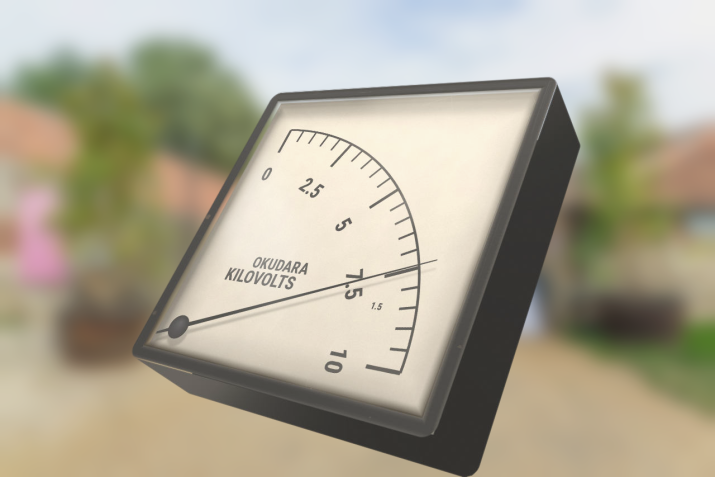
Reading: 7.5,kV
